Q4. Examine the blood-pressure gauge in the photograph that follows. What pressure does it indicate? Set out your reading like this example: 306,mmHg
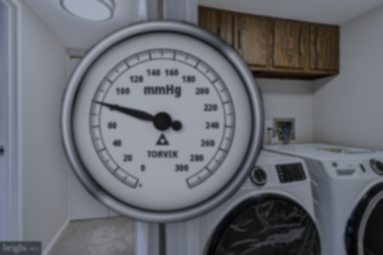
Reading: 80,mmHg
